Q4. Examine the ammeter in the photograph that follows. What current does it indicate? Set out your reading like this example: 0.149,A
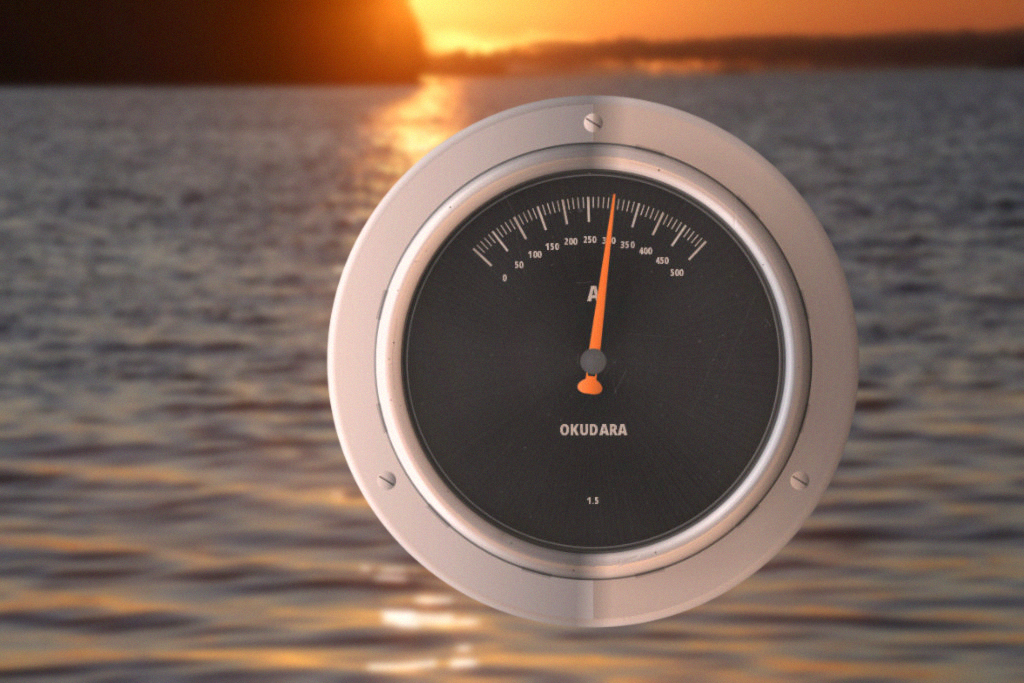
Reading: 300,A
